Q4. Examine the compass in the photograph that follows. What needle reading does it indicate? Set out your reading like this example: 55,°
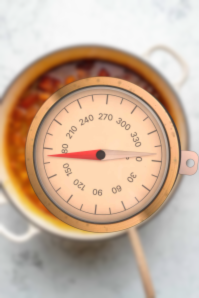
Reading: 172.5,°
